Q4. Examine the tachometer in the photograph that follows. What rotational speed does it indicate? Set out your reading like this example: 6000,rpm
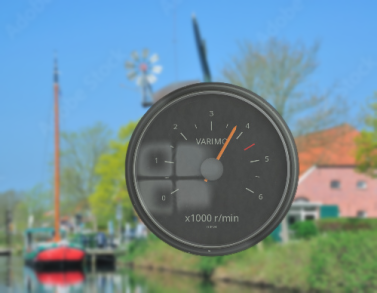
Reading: 3750,rpm
